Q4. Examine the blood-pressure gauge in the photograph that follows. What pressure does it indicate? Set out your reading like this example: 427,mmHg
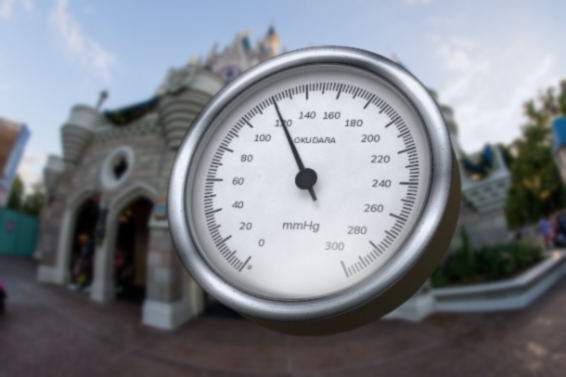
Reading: 120,mmHg
